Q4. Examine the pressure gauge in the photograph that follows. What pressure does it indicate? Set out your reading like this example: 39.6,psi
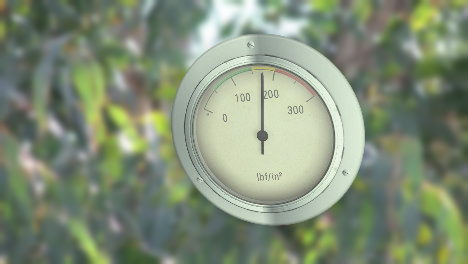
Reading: 175,psi
